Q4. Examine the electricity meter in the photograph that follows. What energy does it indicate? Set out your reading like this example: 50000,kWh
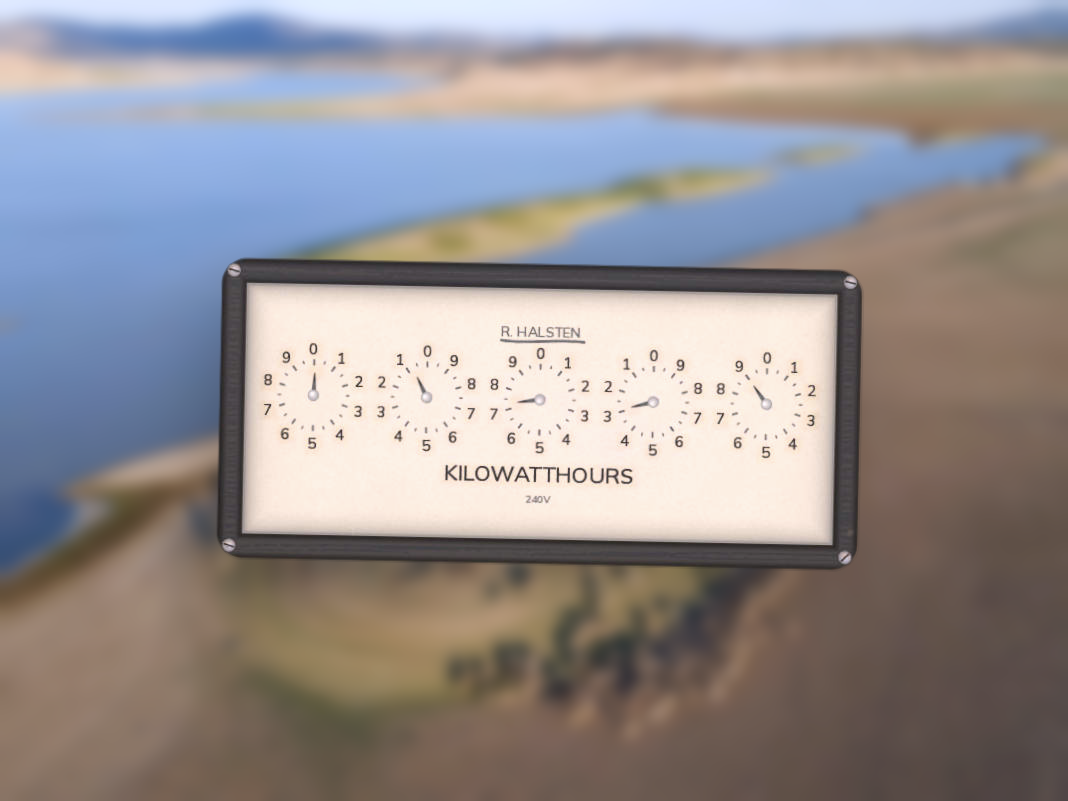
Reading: 729,kWh
